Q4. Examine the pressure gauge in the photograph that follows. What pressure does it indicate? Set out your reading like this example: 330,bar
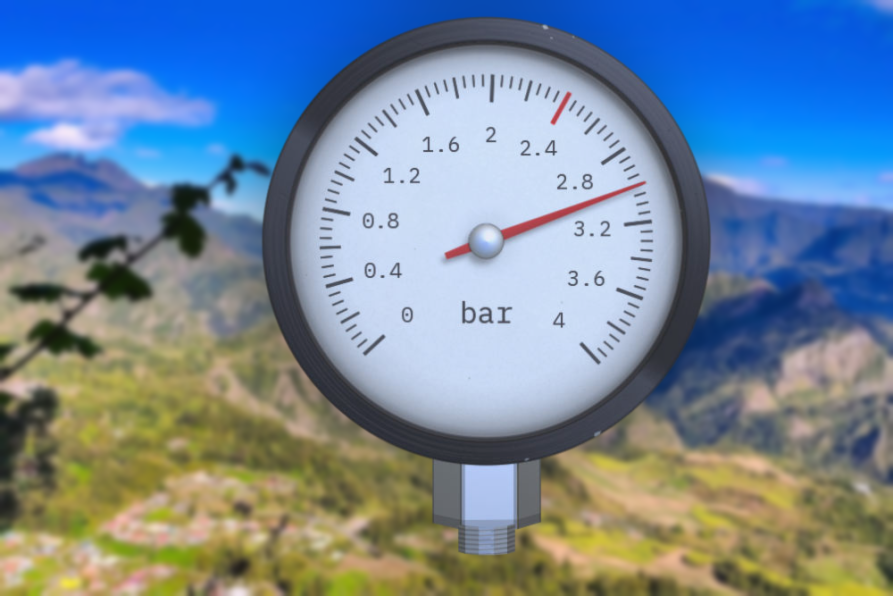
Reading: 3,bar
